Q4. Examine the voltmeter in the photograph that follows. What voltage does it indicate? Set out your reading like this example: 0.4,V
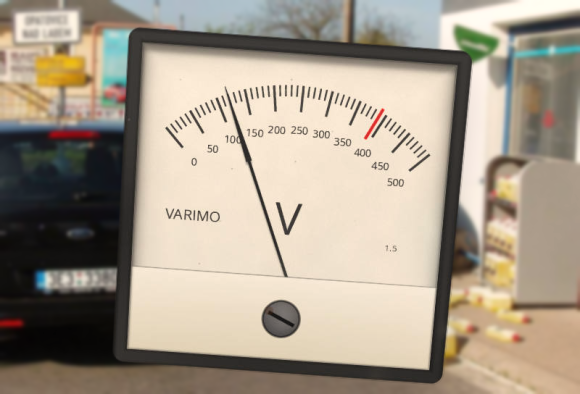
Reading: 120,V
